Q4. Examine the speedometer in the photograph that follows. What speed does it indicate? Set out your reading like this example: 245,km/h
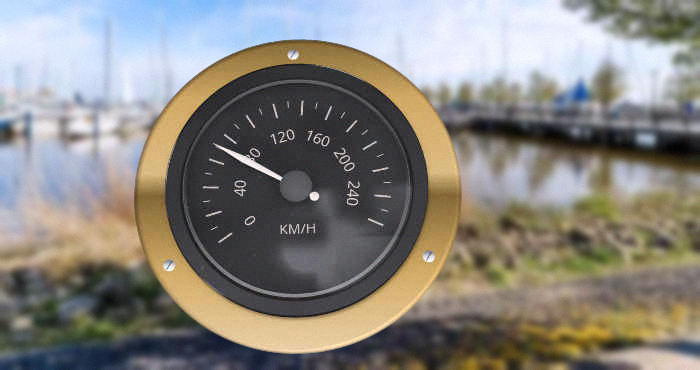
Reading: 70,km/h
